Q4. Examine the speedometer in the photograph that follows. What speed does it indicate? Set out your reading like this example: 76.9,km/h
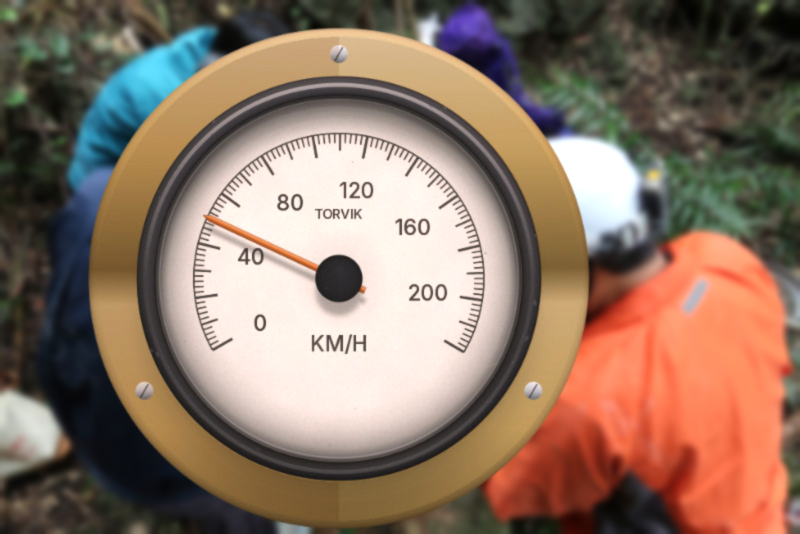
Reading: 50,km/h
